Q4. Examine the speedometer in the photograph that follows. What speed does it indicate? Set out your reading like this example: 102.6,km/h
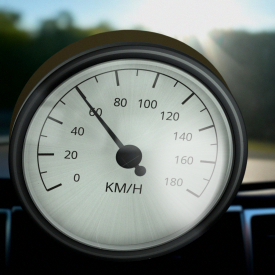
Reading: 60,km/h
